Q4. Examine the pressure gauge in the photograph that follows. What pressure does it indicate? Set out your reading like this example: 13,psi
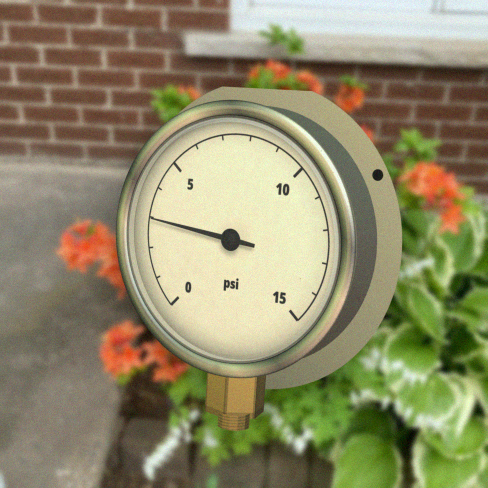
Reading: 3,psi
